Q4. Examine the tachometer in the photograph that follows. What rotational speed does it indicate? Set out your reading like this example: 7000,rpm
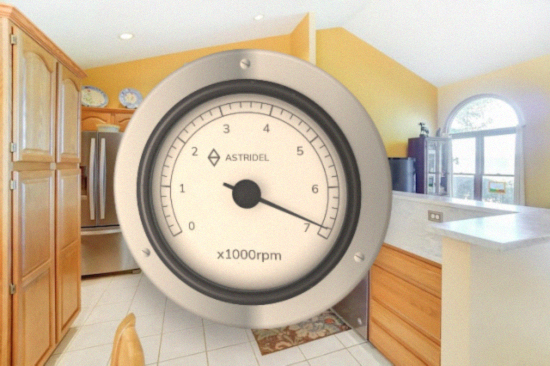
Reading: 6800,rpm
